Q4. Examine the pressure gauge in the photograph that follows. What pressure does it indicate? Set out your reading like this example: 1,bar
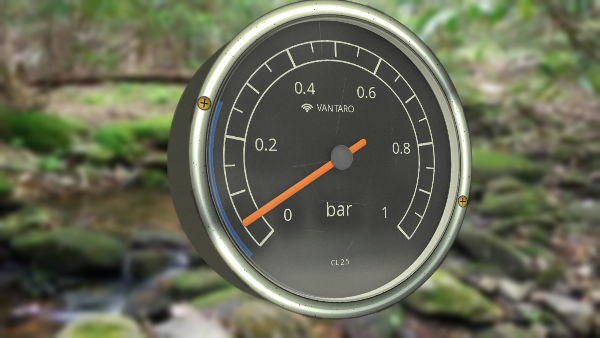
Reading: 0.05,bar
